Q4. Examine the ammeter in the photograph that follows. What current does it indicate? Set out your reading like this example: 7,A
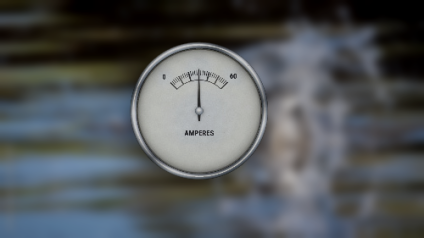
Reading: 30,A
